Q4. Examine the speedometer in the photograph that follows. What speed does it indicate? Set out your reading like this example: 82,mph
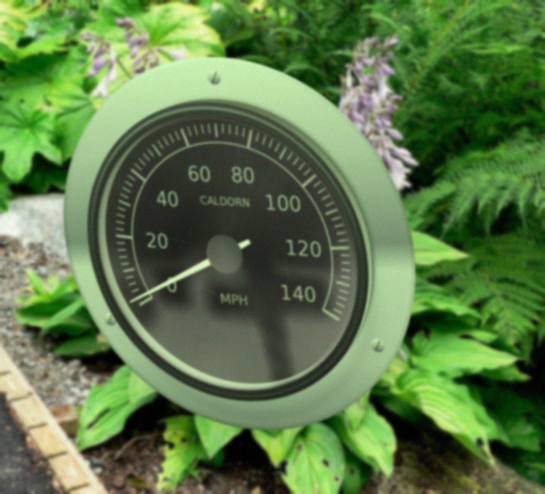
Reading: 2,mph
